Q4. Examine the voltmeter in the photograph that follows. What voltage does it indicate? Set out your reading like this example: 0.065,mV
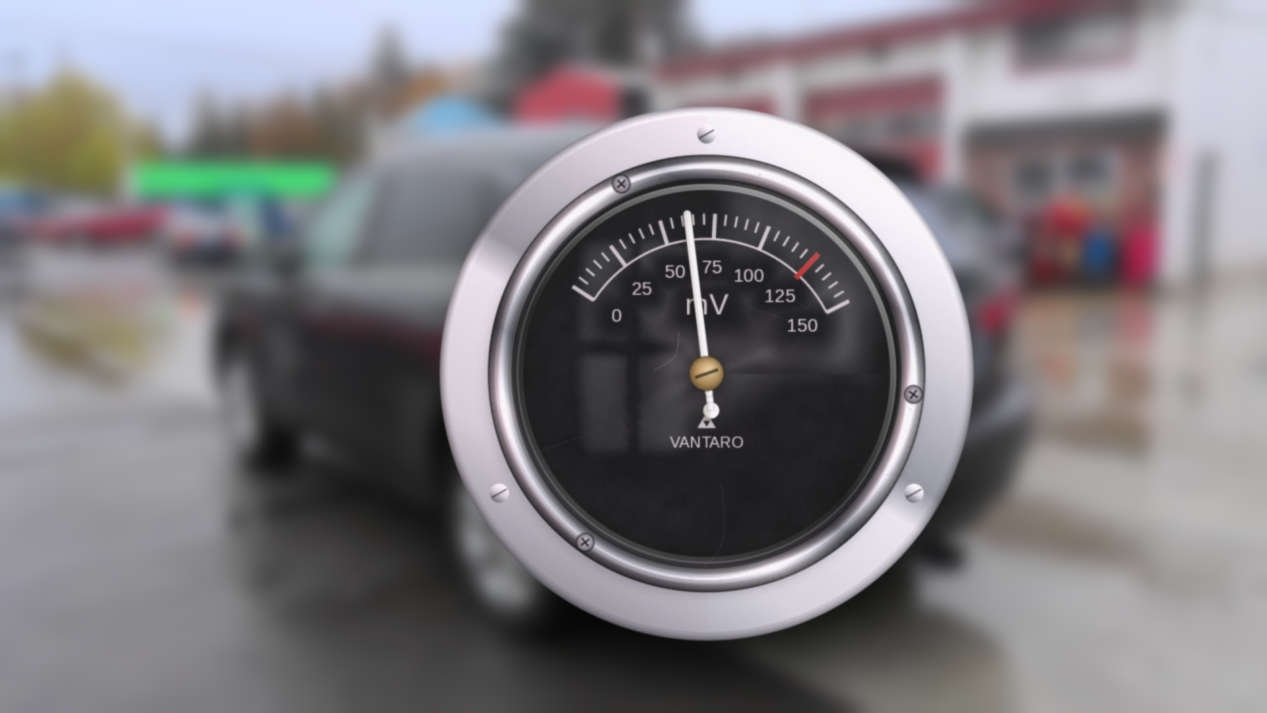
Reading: 62.5,mV
